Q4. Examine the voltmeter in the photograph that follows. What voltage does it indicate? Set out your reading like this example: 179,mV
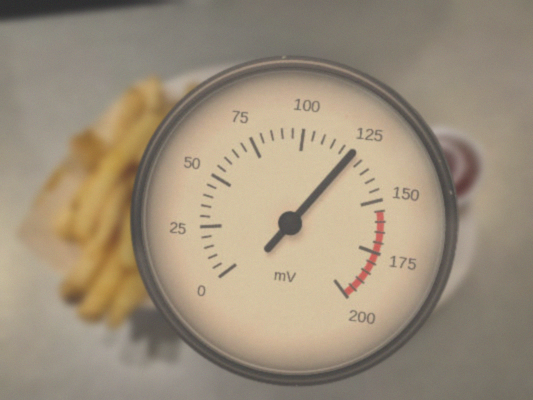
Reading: 125,mV
